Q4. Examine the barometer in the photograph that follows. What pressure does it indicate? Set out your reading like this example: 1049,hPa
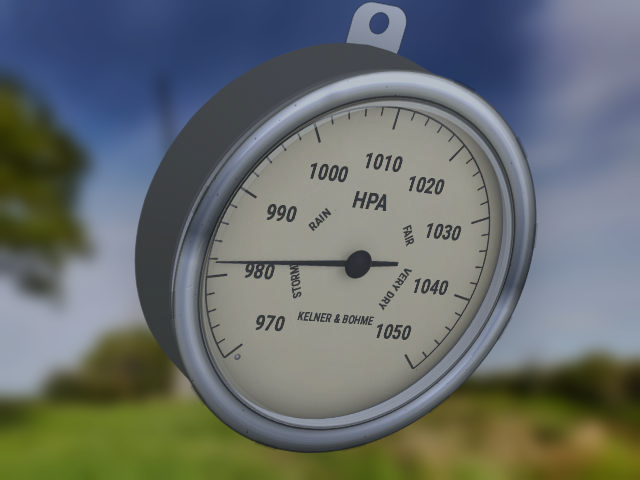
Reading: 982,hPa
